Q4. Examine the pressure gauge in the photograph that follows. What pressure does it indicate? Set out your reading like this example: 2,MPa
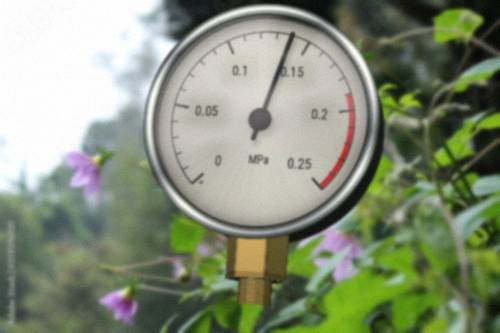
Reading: 0.14,MPa
